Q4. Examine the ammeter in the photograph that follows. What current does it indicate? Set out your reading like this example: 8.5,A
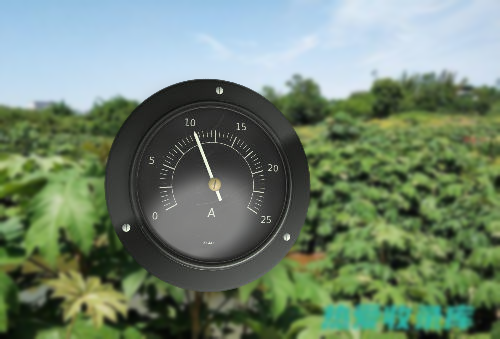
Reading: 10,A
